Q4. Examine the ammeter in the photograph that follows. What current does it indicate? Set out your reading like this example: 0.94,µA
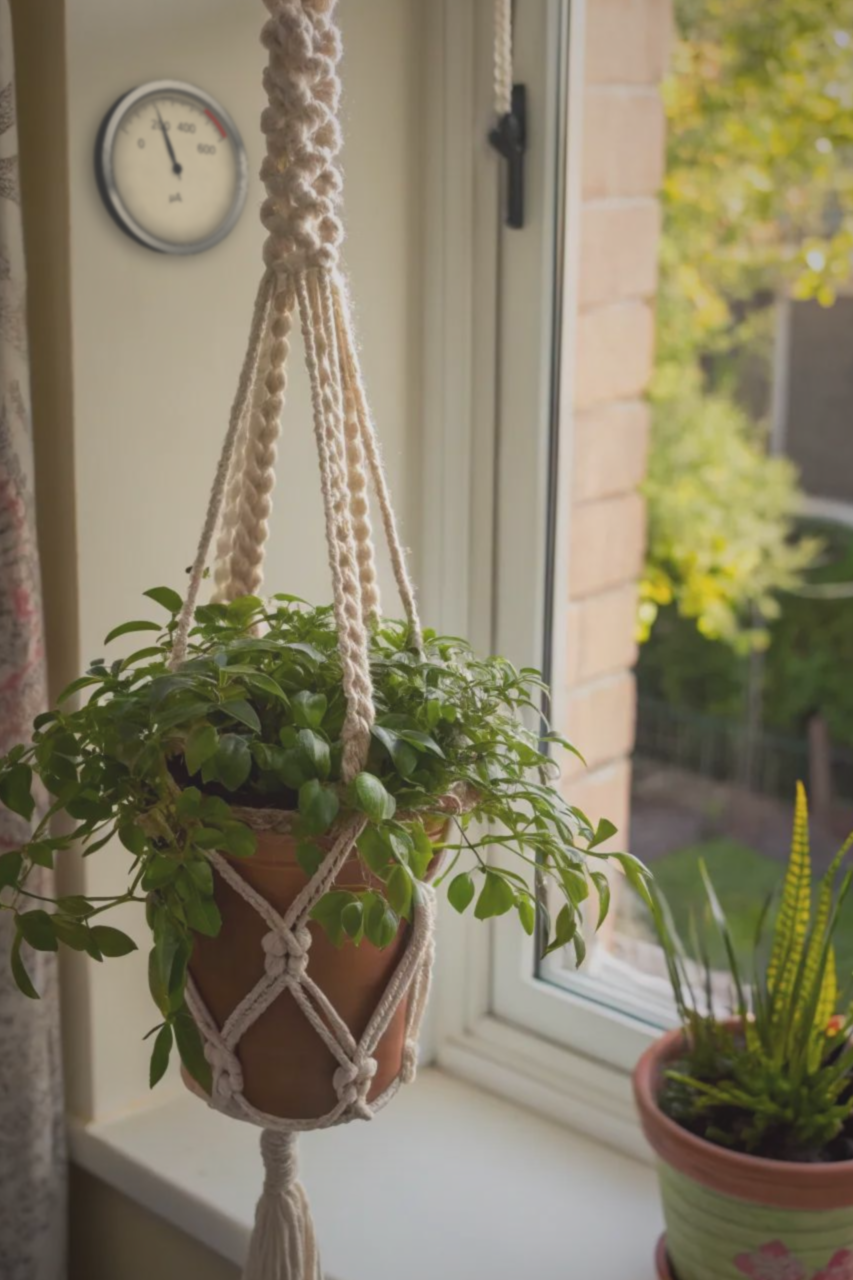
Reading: 200,µA
